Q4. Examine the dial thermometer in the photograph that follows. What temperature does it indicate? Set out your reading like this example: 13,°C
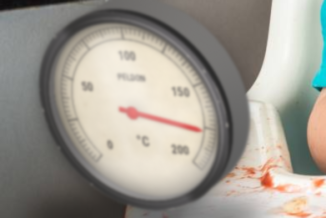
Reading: 175,°C
